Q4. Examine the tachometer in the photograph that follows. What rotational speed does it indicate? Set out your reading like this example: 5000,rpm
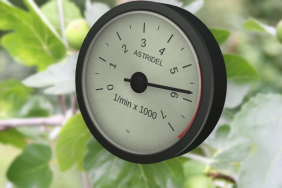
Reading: 5750,rpm
